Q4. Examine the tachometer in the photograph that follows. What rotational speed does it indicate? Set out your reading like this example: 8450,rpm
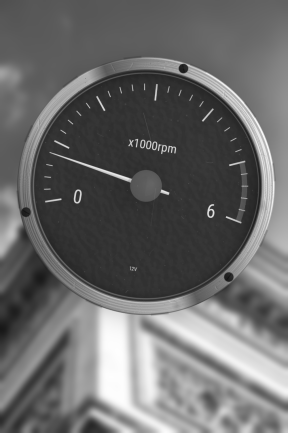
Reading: 800,rpm
